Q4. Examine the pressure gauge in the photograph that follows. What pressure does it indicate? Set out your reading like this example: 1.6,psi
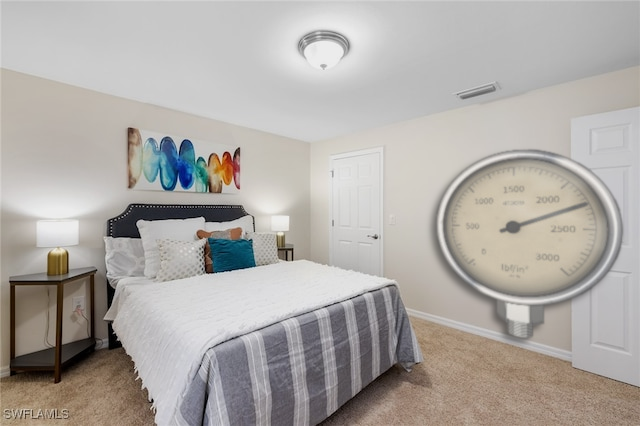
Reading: 2250,psi
